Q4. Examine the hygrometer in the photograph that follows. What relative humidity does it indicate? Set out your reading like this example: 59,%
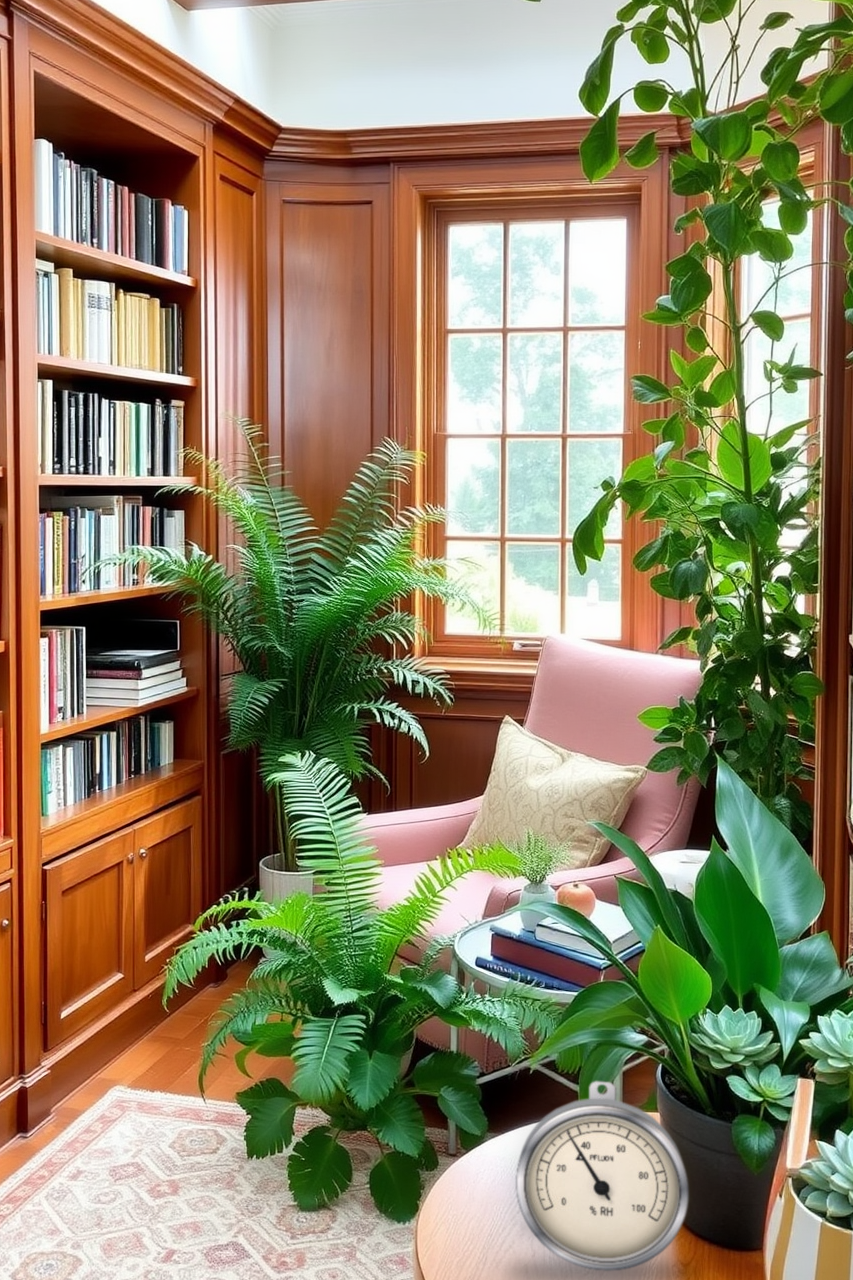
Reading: 36,%
